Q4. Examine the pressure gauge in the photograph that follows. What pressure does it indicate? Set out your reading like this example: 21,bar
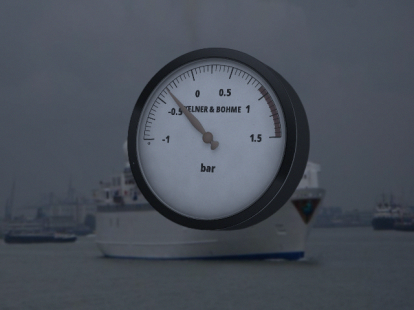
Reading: -0.35,bar
